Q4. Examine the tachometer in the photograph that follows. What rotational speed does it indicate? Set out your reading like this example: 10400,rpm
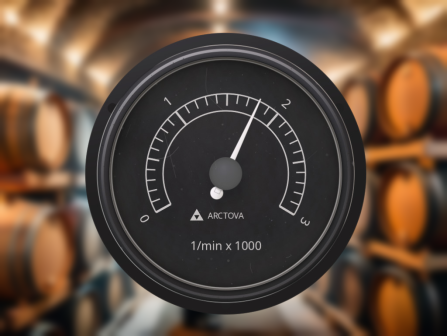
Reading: 1800,rpm
